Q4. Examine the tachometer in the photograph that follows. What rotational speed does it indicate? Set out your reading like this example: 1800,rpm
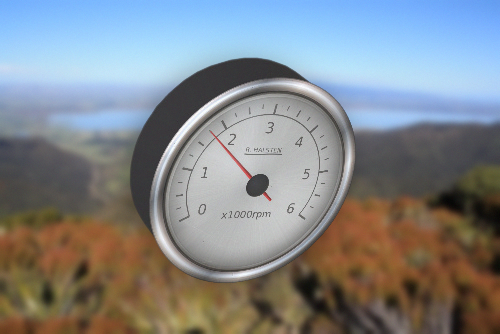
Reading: 1750,rpm
